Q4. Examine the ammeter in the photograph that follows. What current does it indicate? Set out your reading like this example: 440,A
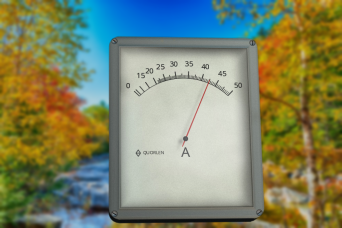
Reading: 42.5,A
